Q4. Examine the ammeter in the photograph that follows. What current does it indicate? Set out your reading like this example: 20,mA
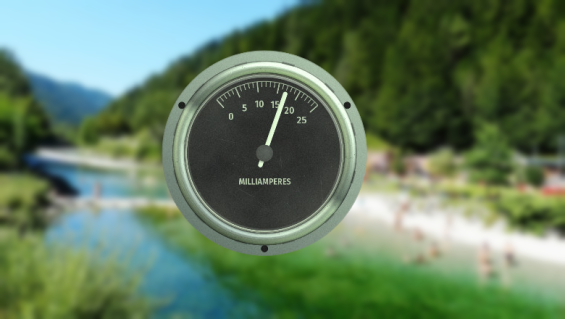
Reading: 17,mA
